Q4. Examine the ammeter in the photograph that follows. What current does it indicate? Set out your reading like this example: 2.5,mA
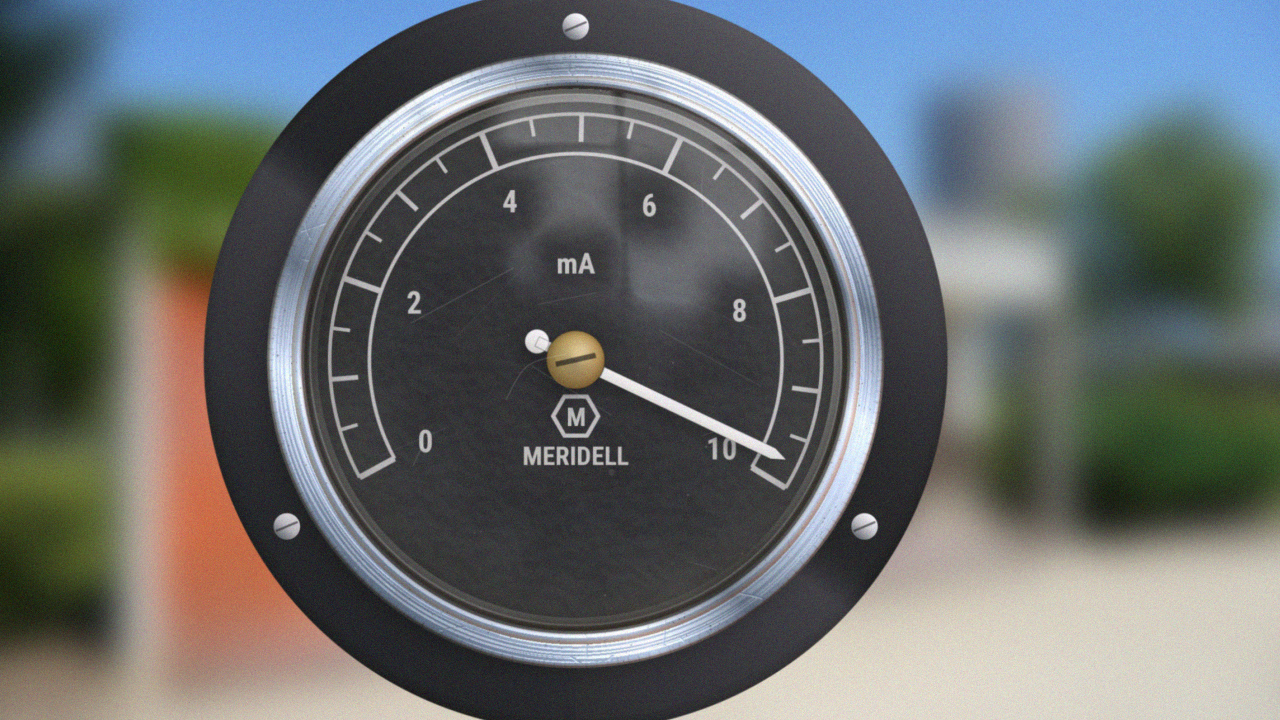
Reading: 9.75,mA
